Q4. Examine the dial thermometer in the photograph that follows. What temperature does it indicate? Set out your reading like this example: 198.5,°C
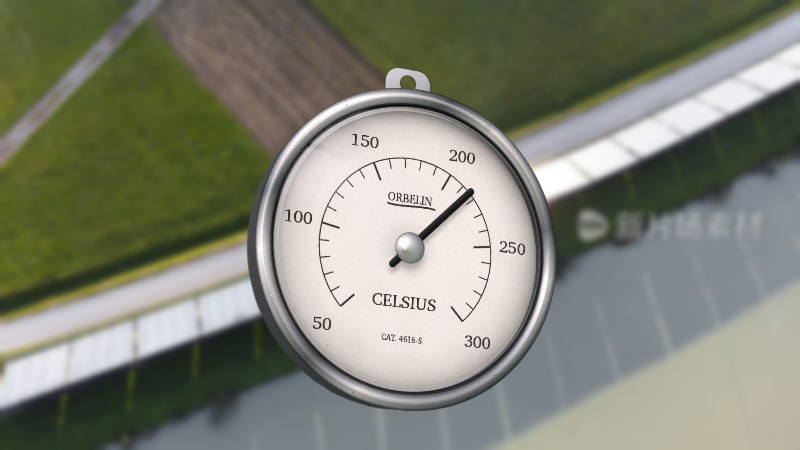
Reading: 215,°C
